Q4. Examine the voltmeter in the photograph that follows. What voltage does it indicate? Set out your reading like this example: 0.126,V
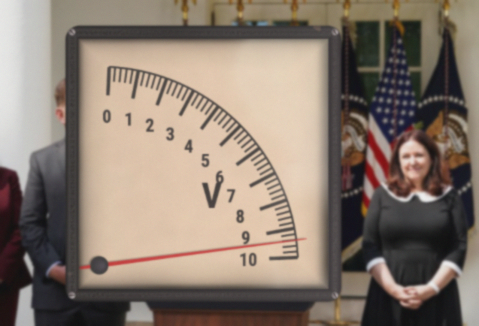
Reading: 9.4,V
